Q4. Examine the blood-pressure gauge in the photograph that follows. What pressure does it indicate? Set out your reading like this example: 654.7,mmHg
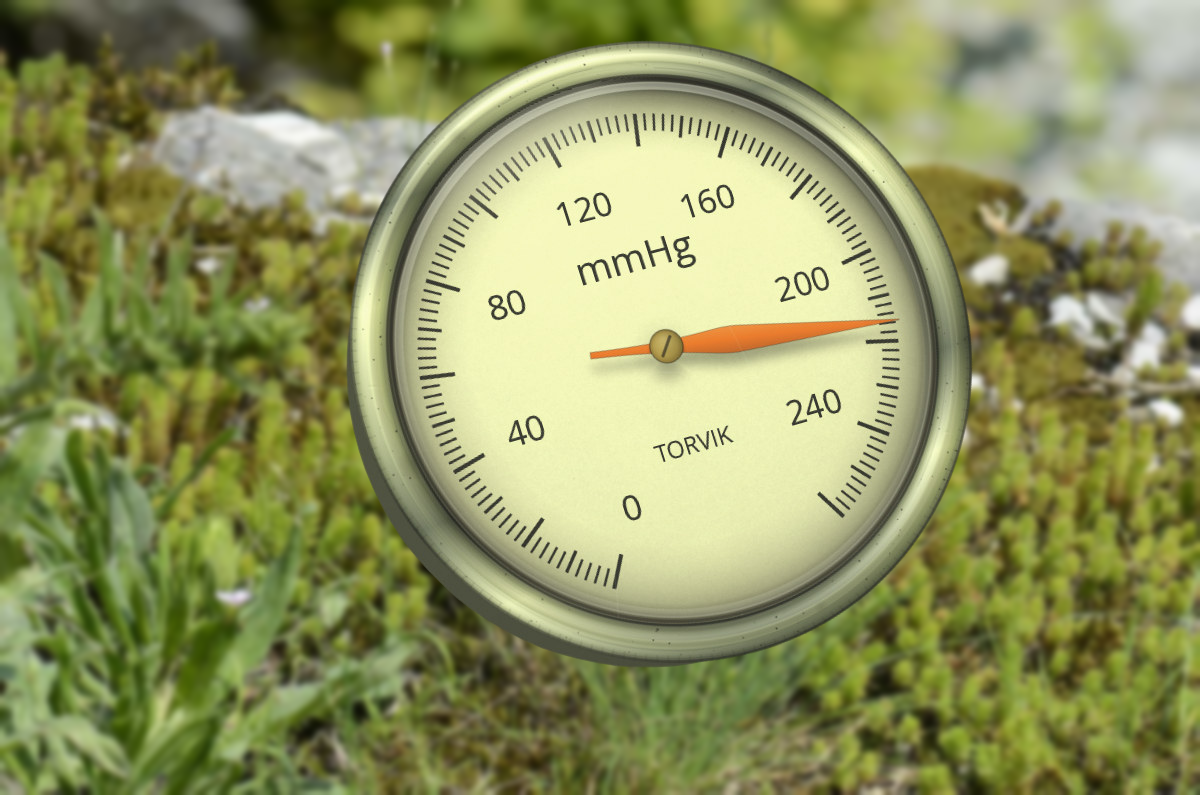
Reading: 216,mmHg
